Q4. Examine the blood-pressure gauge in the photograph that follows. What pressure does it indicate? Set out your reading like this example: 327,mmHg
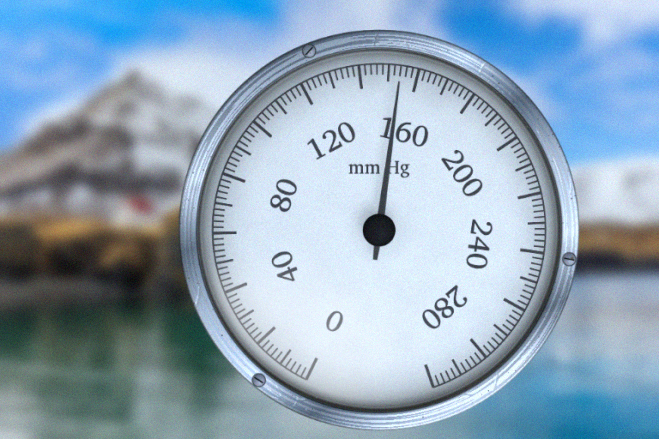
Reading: 154,mmHg
